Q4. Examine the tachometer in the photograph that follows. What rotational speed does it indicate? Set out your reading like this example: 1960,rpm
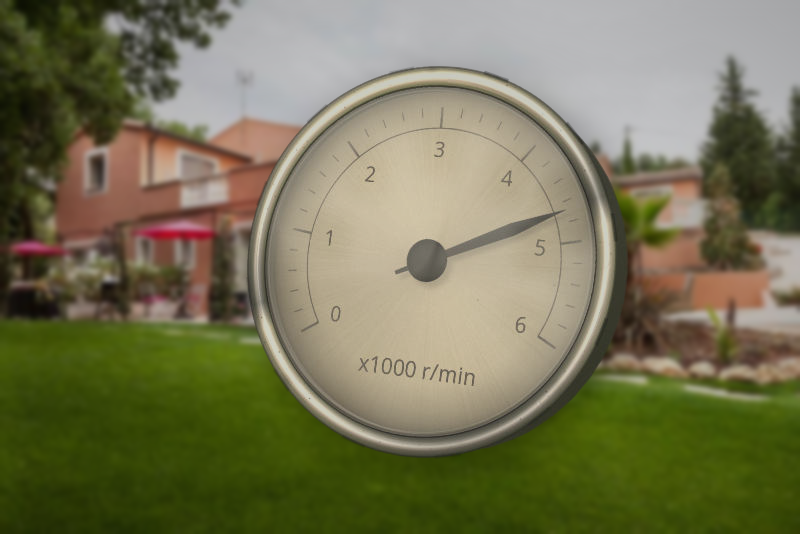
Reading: 4700,rpm
